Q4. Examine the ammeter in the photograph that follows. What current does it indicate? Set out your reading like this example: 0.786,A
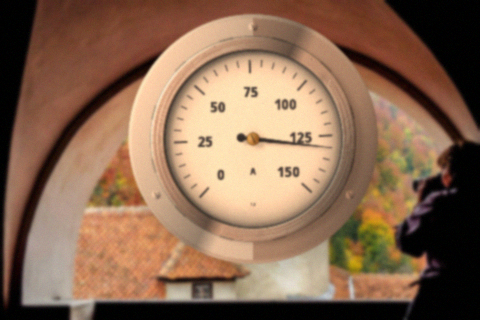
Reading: 130,A
